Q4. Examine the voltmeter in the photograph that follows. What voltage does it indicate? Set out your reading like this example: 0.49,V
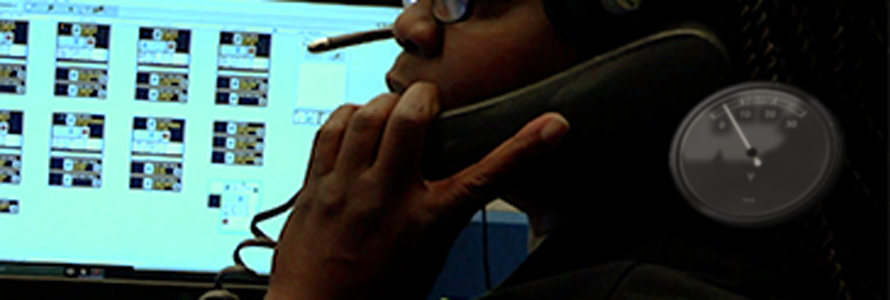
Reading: 5,V
